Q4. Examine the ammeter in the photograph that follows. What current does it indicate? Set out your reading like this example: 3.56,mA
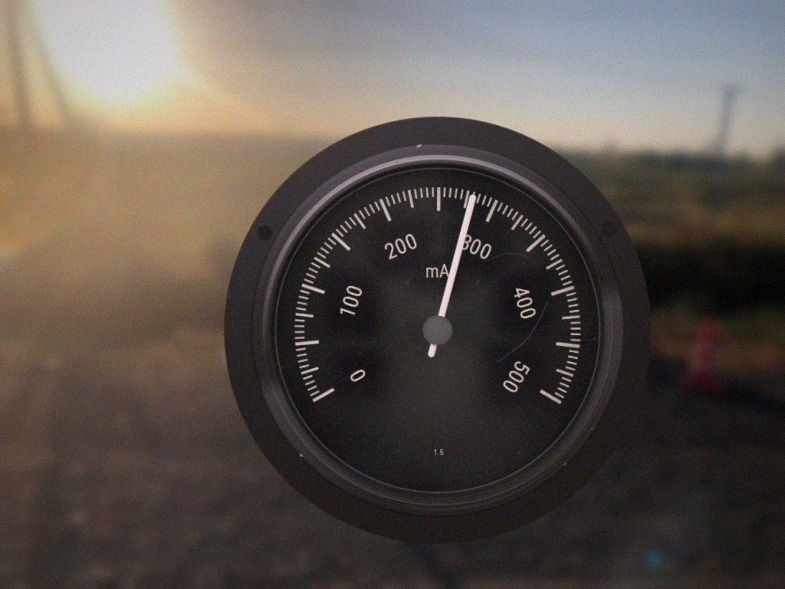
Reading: 280,mA
